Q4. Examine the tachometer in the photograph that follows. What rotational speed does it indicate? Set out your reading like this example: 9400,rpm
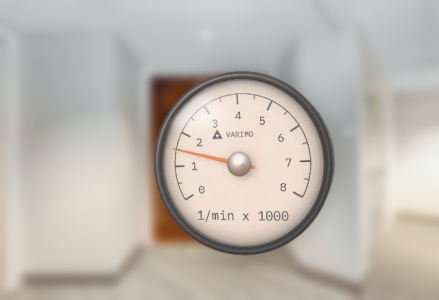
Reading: 1500,rpm
